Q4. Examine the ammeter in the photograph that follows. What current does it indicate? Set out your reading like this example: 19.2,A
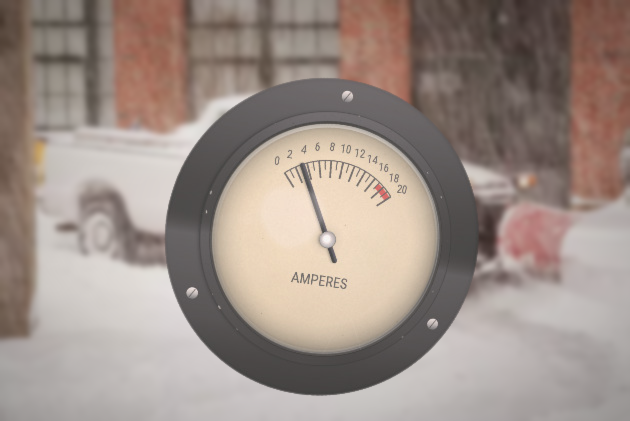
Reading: 3,A
